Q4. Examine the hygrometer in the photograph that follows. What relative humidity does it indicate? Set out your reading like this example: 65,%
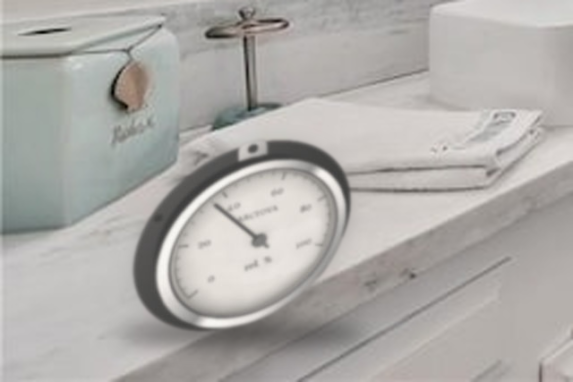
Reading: 36,%
